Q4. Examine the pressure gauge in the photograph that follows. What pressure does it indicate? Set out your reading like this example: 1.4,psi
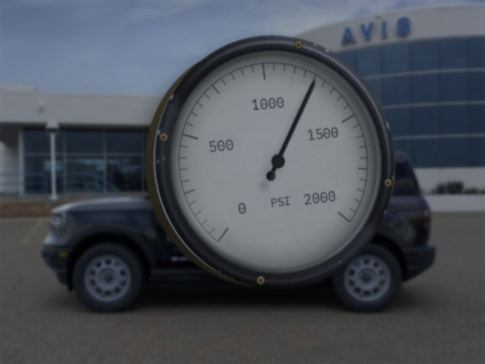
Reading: 1250,psi
